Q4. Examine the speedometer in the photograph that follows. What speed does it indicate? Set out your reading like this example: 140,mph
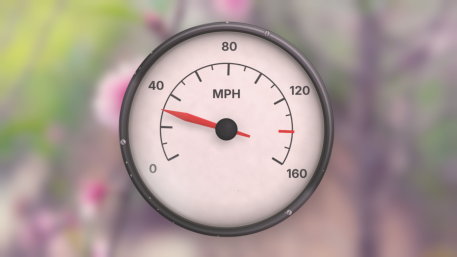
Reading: 30,mph
